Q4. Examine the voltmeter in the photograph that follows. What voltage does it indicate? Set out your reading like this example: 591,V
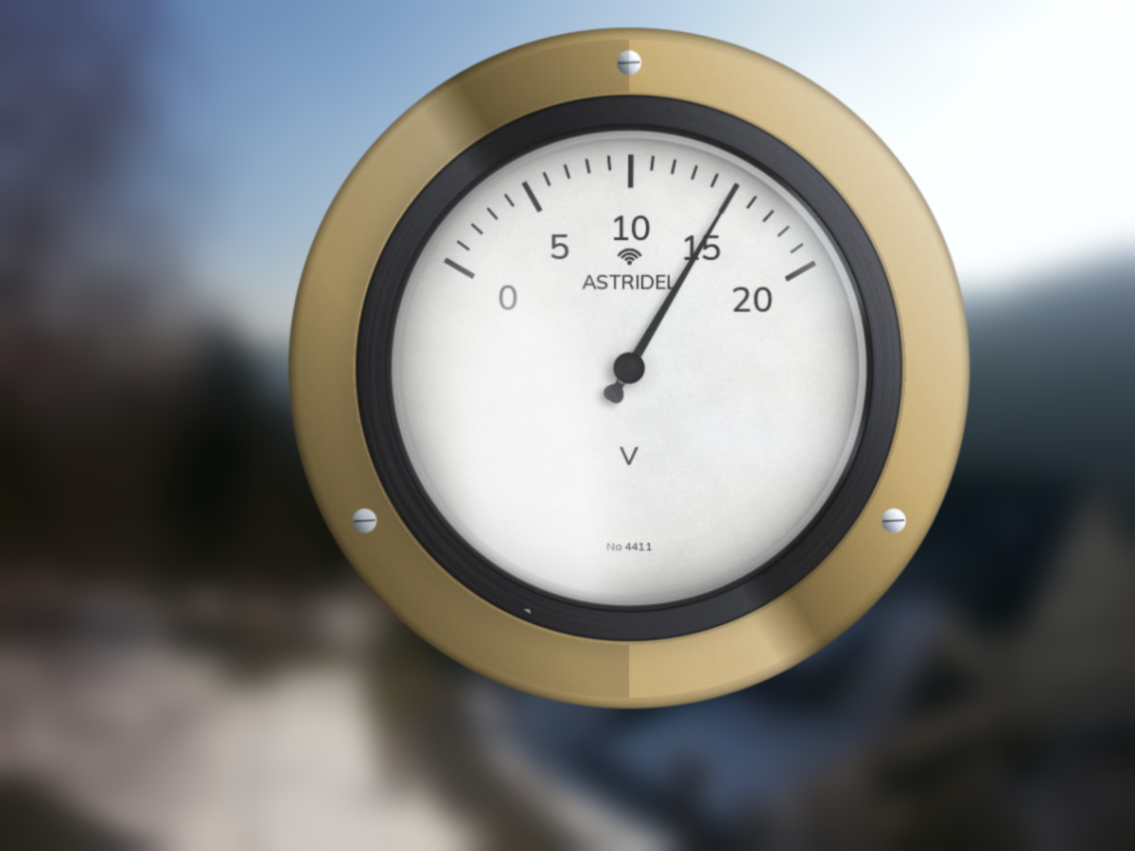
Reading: 15,V
